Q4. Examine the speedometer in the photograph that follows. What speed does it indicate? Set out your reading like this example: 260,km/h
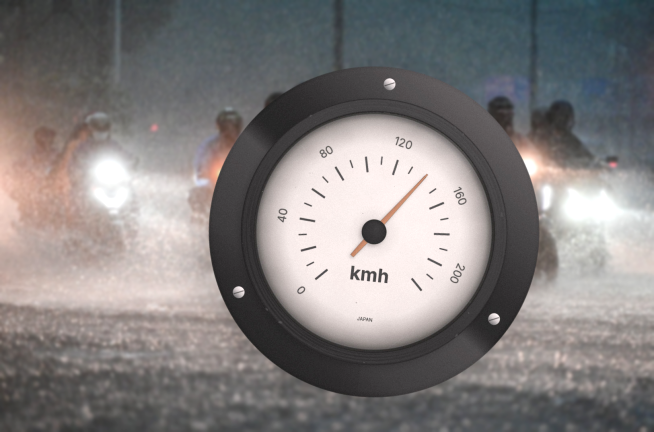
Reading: 140,km/h
